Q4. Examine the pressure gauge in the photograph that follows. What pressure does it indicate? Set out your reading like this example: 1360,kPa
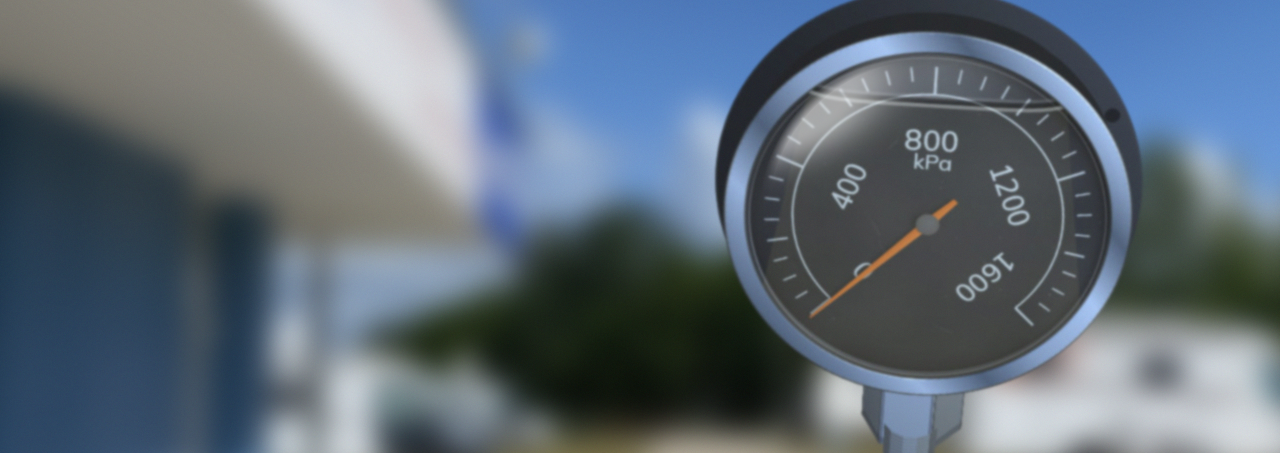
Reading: 0,kPa
